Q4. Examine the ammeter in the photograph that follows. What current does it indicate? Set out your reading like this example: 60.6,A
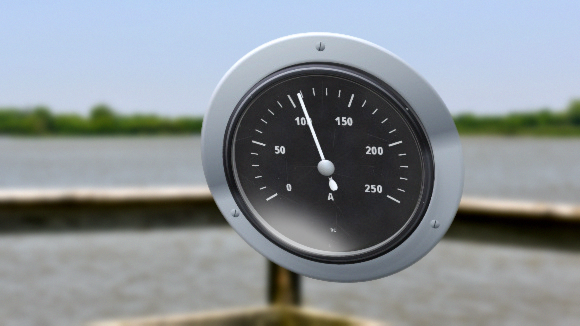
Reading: 110,A
